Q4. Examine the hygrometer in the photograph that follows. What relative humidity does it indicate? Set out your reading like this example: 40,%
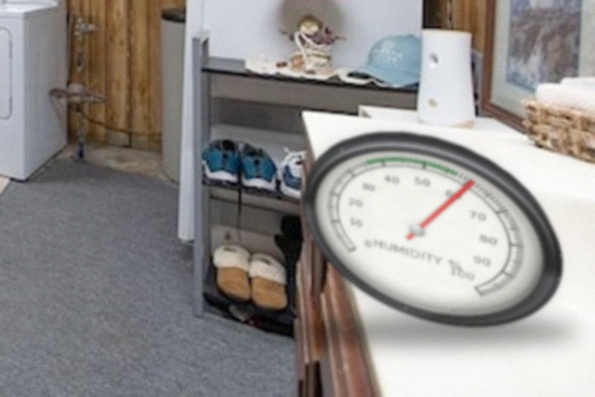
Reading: 60,%
